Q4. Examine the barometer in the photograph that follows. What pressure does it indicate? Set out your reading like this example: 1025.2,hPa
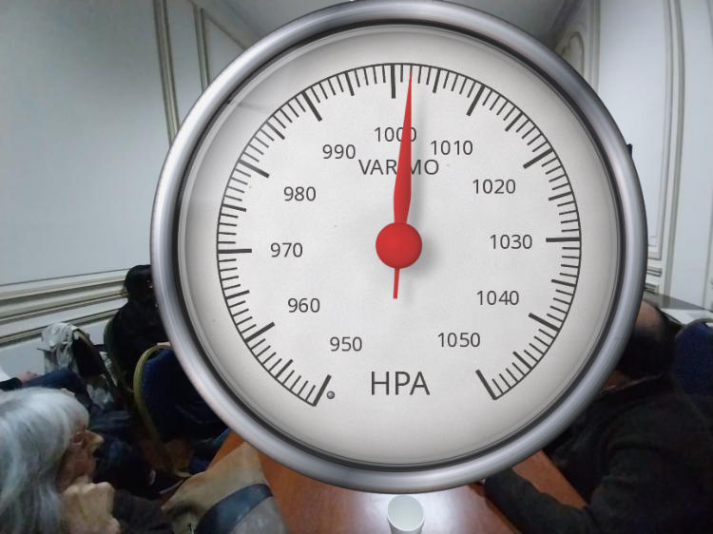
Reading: 1002,hPa
